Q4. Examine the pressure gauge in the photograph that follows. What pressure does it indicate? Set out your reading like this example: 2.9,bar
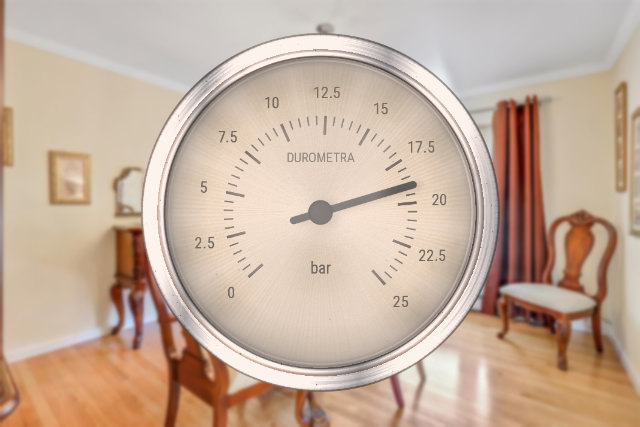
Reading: 19,bar
